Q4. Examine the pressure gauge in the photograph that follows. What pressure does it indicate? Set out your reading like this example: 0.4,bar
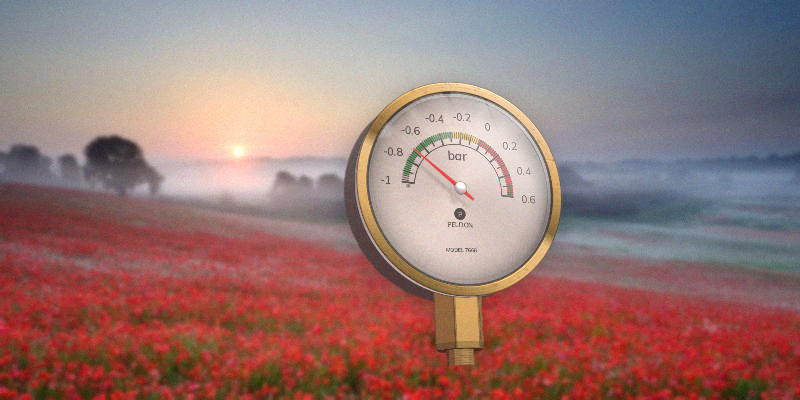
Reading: -0.7,bar
